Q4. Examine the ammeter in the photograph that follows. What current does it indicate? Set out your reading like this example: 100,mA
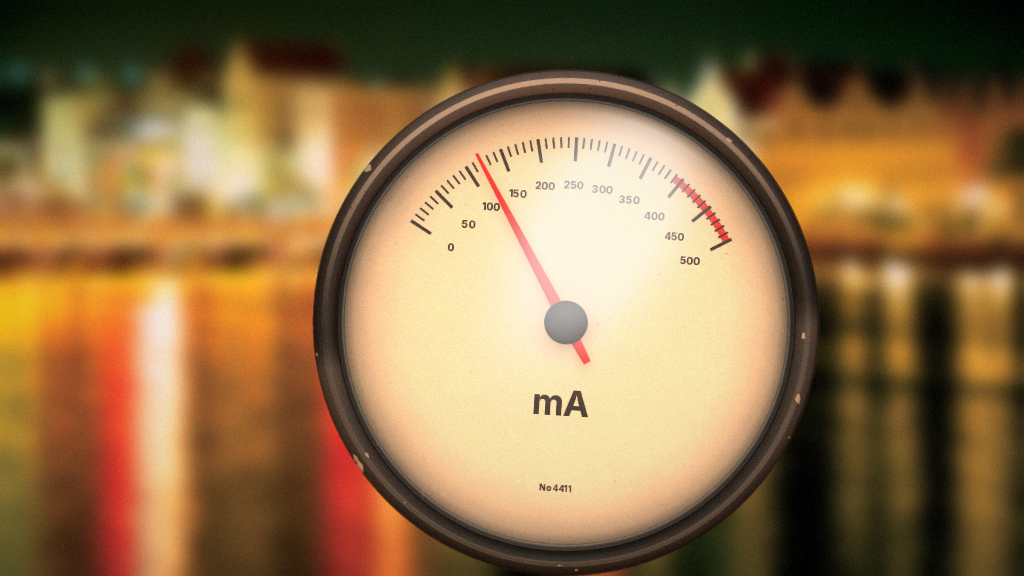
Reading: 120,mA
